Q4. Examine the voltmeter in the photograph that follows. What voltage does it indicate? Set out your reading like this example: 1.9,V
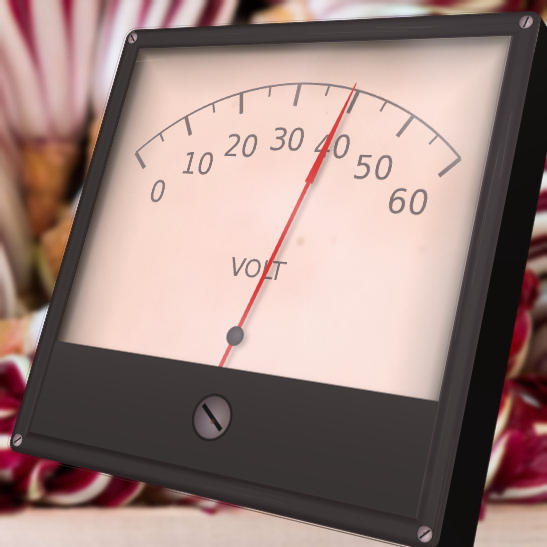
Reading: 40,V
